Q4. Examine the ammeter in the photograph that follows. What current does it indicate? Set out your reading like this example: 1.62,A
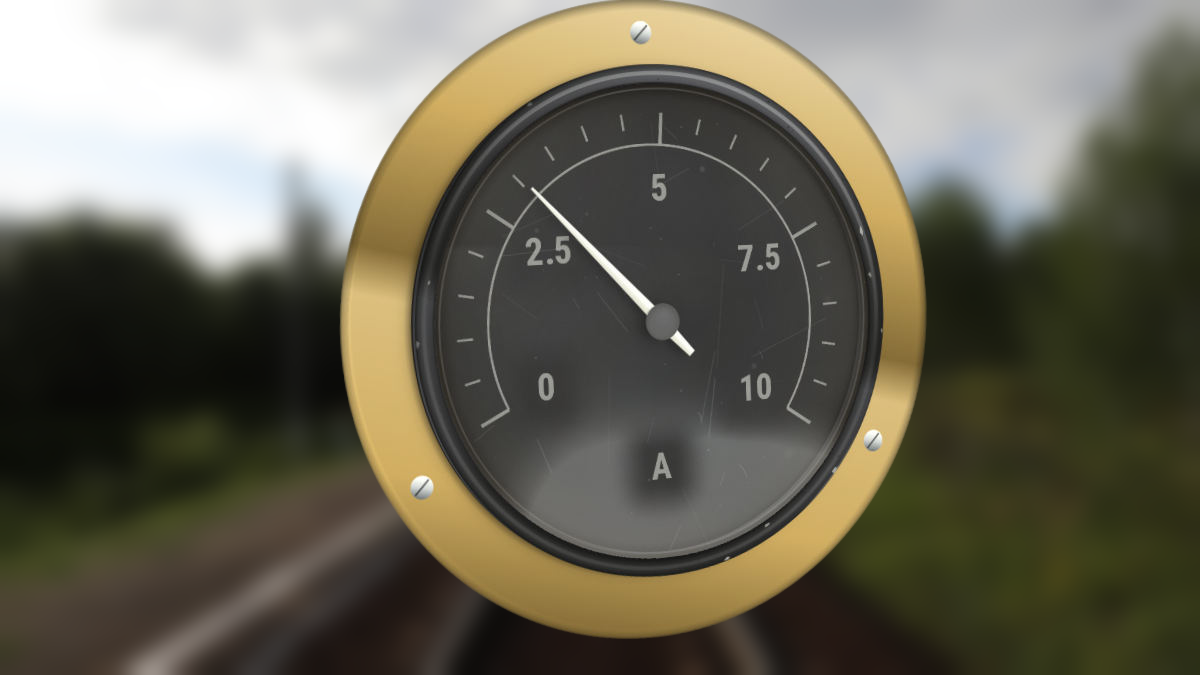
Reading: 3,A
